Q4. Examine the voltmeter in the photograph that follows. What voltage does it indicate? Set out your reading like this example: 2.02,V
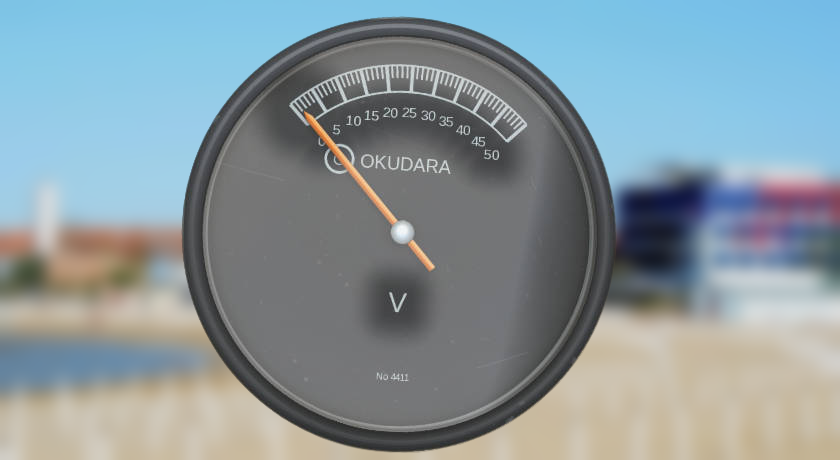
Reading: 1,V
